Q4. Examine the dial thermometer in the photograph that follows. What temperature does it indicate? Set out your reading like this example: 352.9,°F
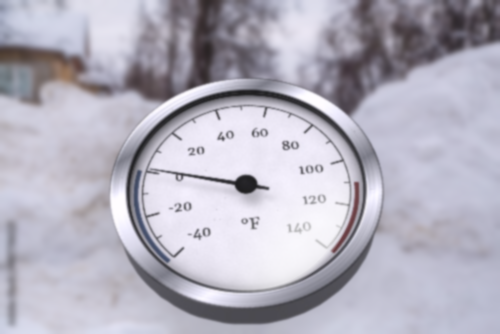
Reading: 0,°F
